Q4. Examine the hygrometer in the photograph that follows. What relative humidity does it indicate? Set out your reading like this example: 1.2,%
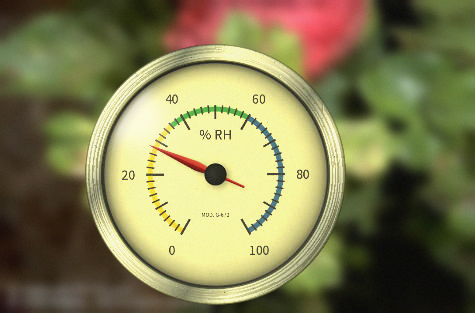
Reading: 28,%
